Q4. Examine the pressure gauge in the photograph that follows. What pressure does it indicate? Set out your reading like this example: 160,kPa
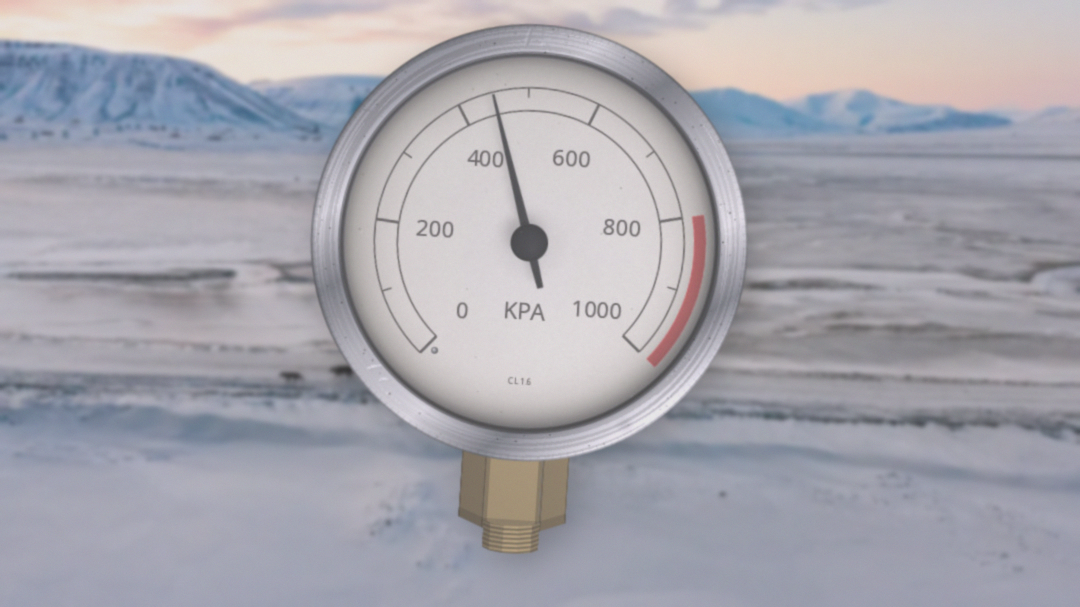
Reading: 450,kPa
